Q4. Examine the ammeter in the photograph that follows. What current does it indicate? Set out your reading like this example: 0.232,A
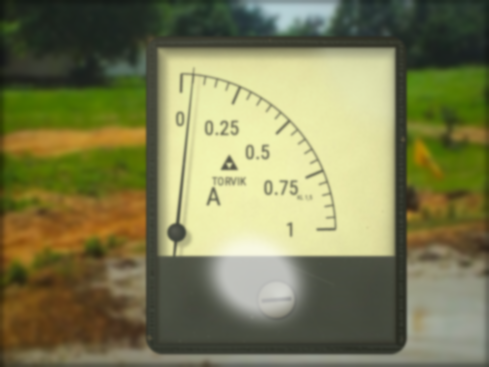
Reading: 0.05,A
